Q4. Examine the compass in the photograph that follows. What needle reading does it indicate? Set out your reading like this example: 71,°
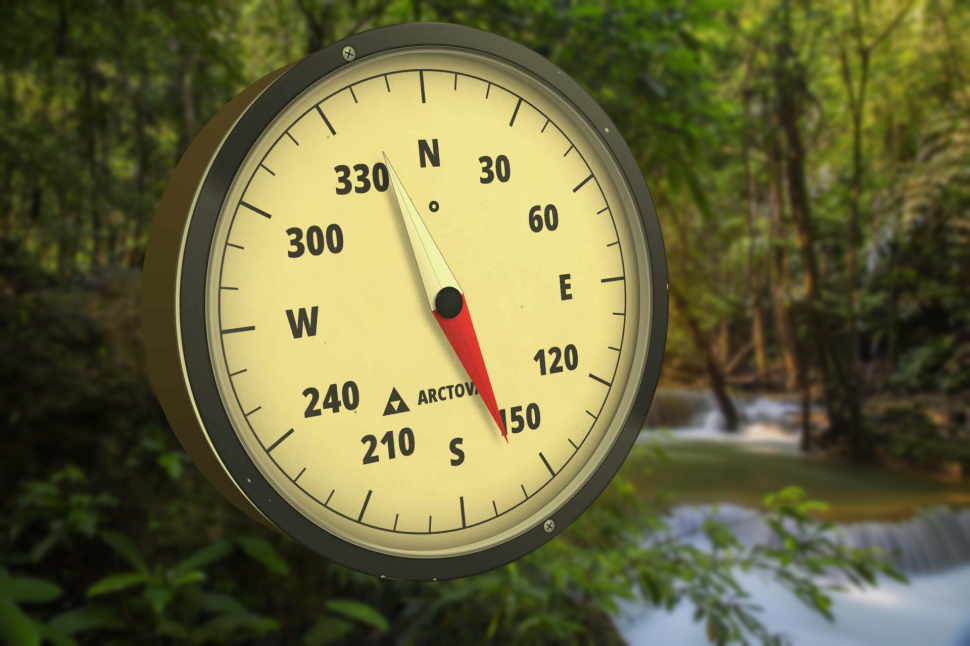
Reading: 160,°
